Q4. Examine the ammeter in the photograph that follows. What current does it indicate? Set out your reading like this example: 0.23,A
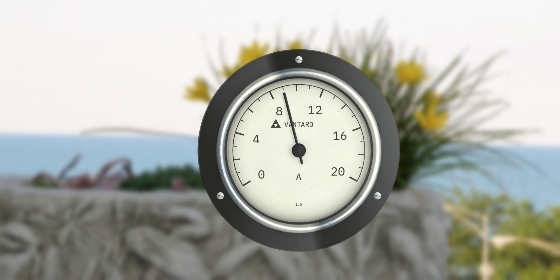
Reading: 9,A
